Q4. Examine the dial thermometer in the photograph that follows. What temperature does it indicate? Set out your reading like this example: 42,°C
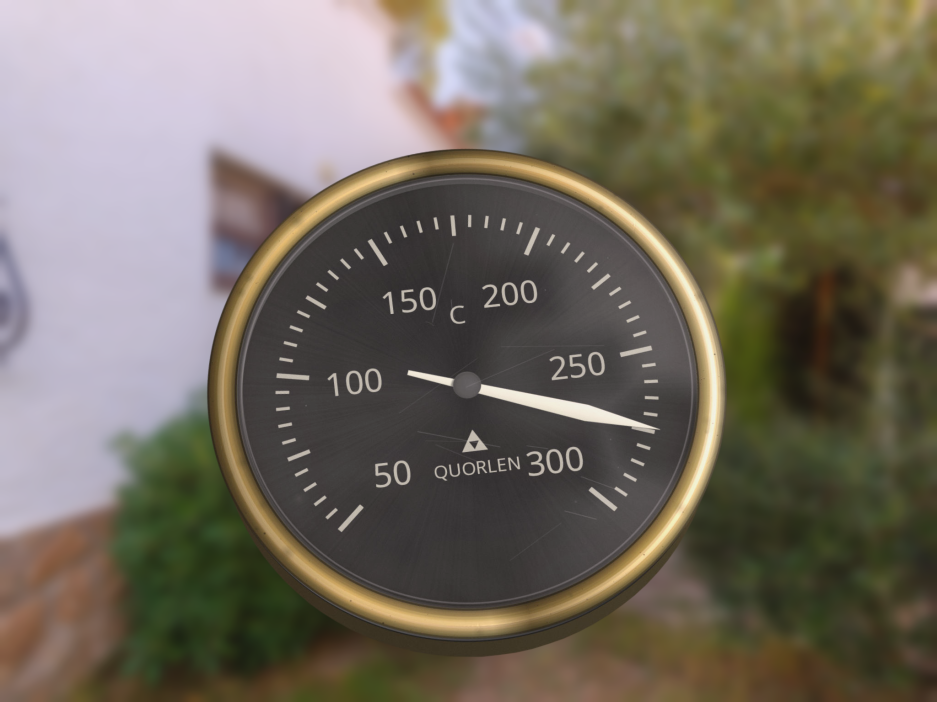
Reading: 275,°C
